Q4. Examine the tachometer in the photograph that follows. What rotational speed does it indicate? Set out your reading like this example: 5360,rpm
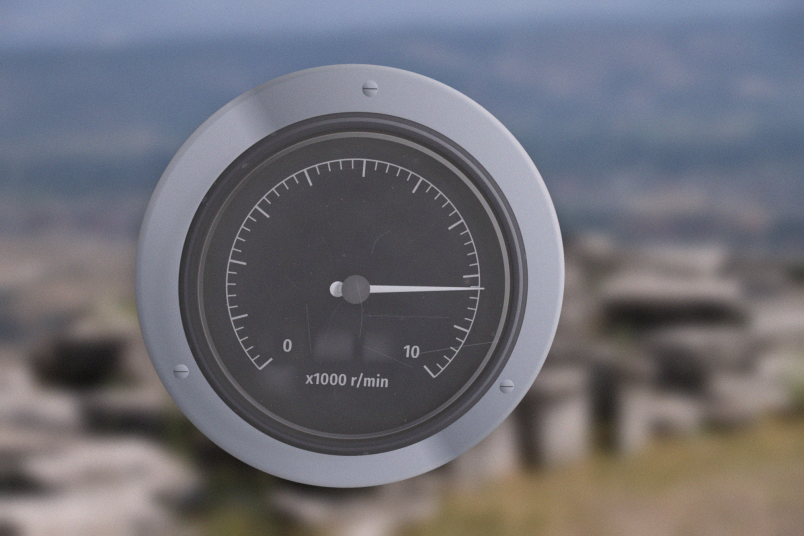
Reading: 8200,rpm
